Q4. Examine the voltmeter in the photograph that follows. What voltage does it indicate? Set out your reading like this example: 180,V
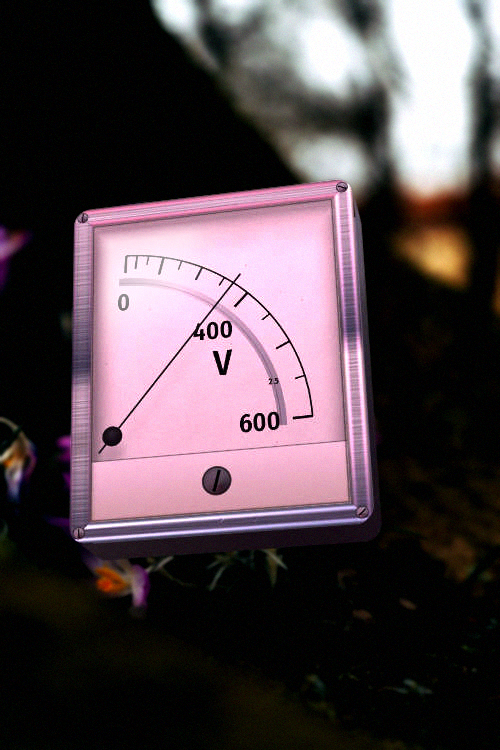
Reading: 375,V
